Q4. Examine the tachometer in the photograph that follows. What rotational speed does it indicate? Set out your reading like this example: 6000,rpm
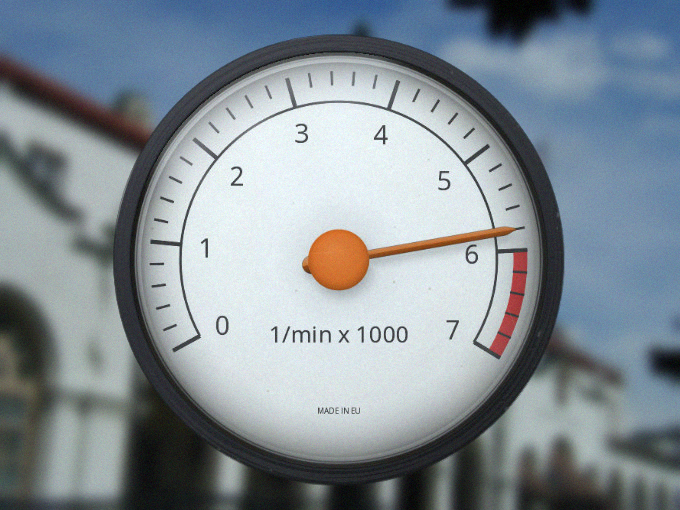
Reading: 5800,rpm
